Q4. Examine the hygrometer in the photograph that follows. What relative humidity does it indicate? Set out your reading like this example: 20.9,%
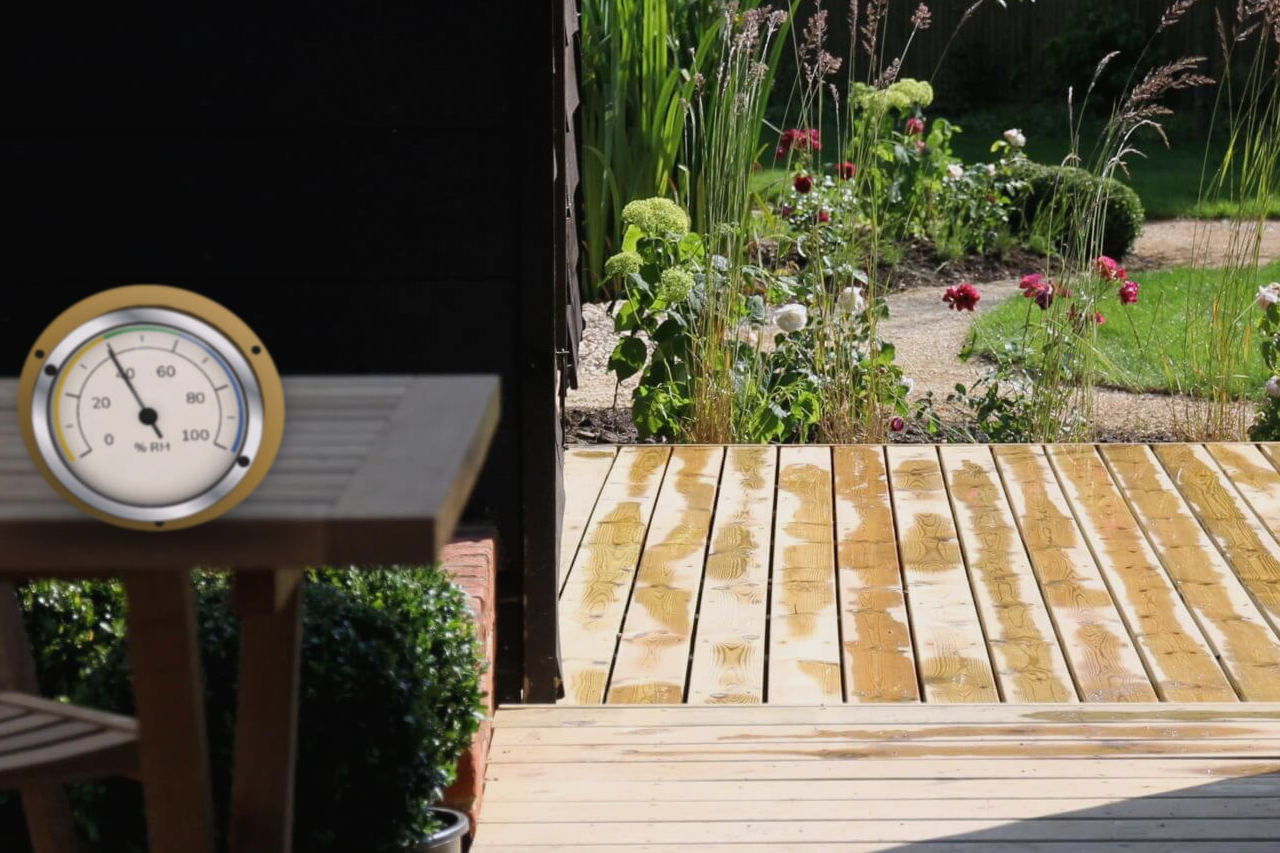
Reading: 40,%
